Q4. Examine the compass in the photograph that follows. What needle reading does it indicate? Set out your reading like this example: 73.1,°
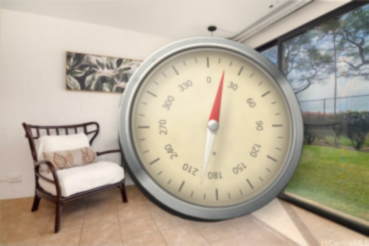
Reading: 15,°
